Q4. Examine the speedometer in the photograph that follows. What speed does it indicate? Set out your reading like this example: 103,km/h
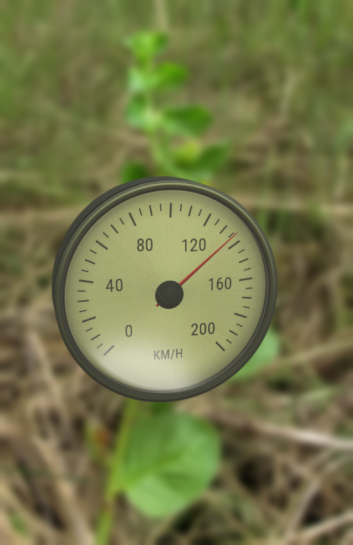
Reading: 135,km/h
